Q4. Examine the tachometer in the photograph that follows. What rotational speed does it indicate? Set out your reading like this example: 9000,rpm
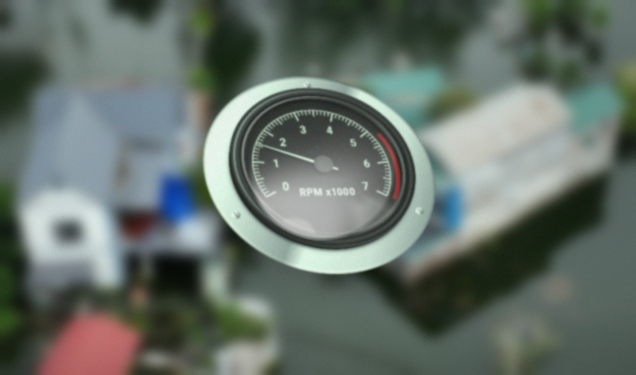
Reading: 1500,rpm
